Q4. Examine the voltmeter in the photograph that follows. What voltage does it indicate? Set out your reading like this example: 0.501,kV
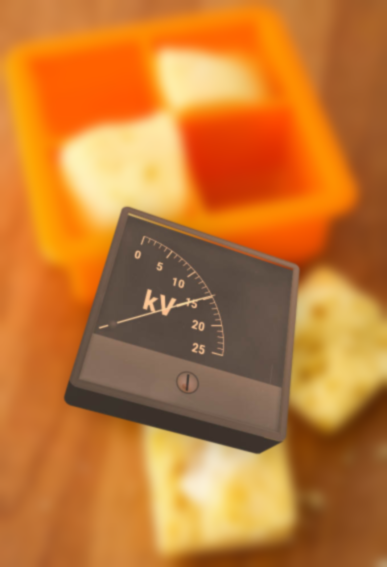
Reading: 15,kV
